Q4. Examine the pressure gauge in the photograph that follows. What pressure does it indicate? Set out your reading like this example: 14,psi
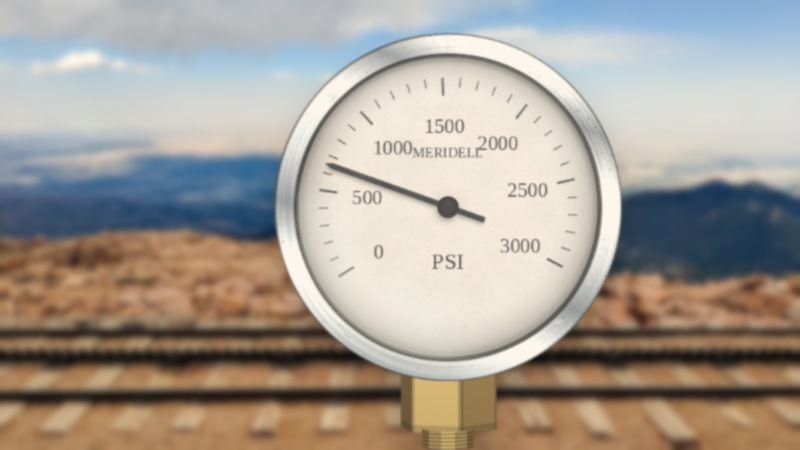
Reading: 650,psi
